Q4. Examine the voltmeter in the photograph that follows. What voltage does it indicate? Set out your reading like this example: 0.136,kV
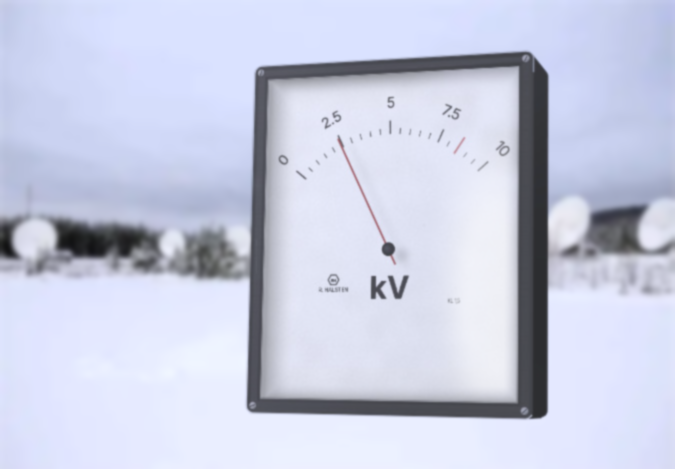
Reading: 2.5,kV
